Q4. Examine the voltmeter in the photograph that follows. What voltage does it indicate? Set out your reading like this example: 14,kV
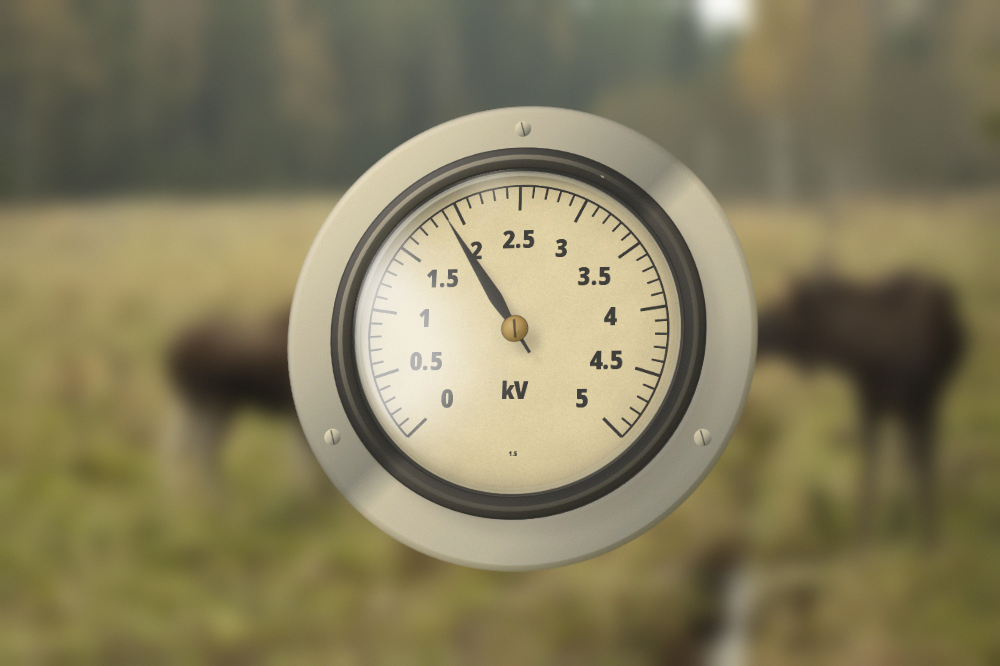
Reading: 1.9,kV
